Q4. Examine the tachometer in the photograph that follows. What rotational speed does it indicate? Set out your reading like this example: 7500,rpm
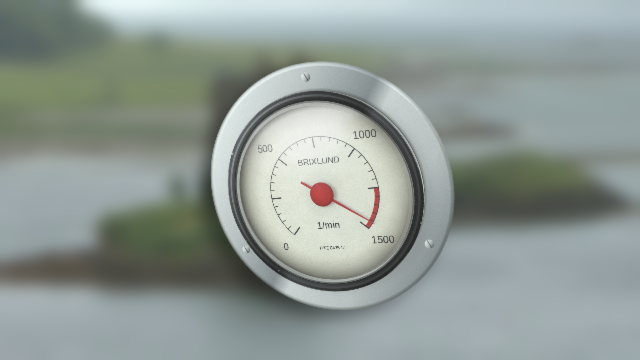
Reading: 1450,rpm
